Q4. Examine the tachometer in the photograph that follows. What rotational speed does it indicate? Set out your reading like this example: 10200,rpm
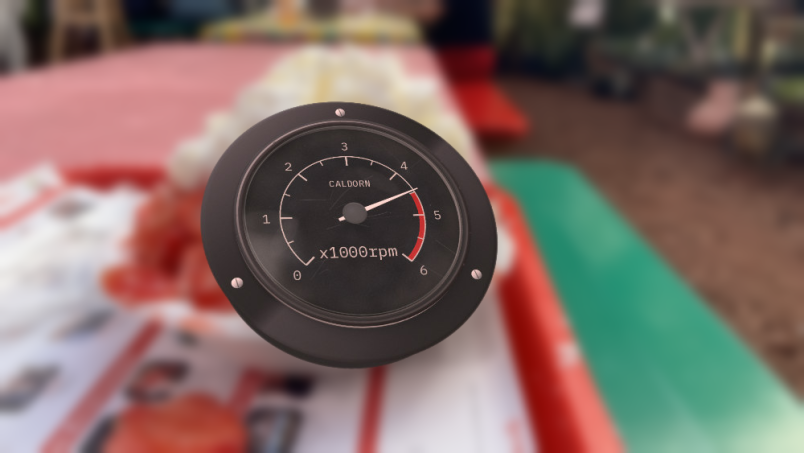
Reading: 4500,rpm
